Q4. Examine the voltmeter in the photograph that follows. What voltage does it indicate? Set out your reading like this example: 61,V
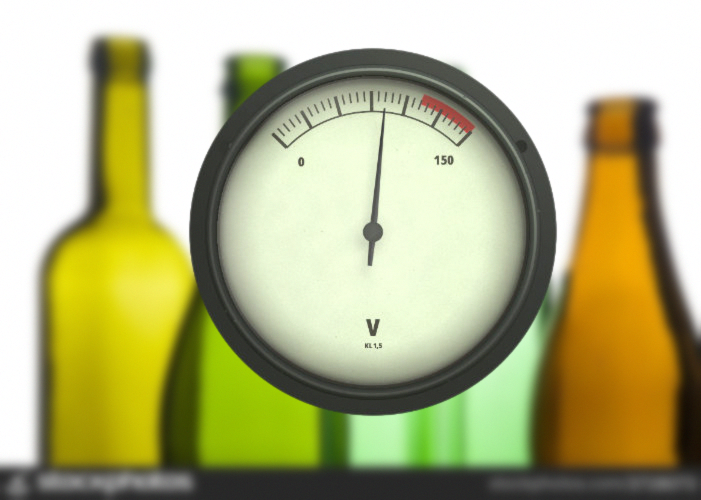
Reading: 85,V
